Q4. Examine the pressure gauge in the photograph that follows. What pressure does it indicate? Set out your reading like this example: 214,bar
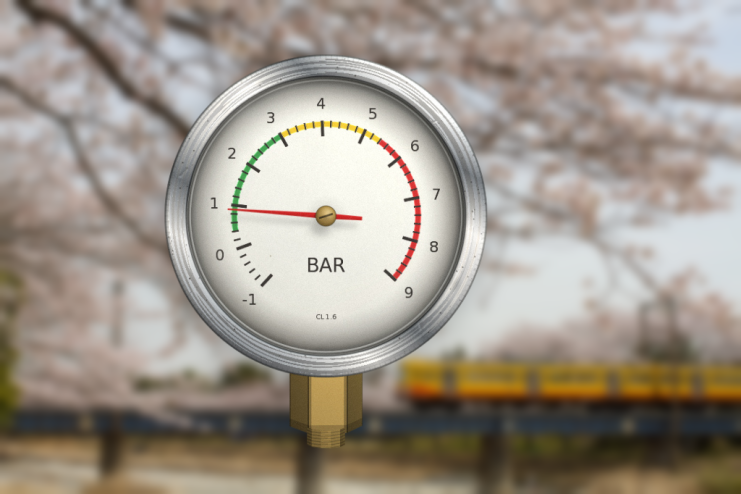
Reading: 0.9,bar
